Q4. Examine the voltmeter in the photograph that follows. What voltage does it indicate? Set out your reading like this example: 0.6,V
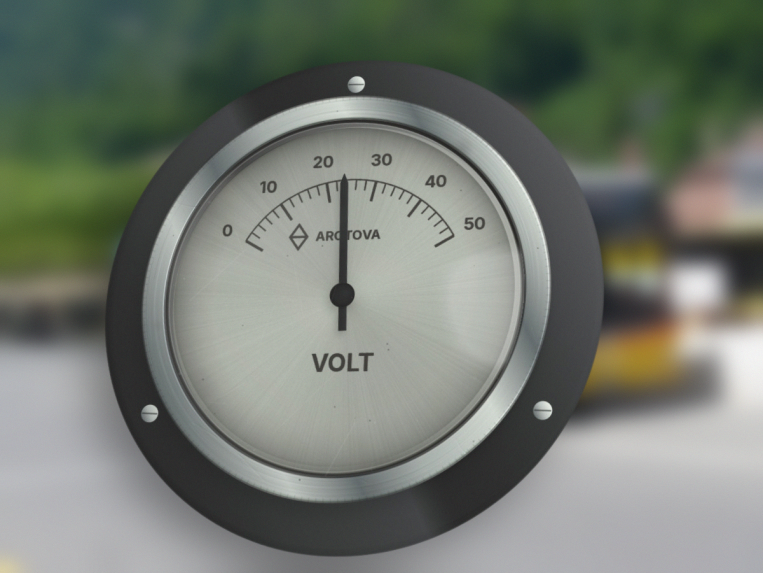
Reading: 24,V
